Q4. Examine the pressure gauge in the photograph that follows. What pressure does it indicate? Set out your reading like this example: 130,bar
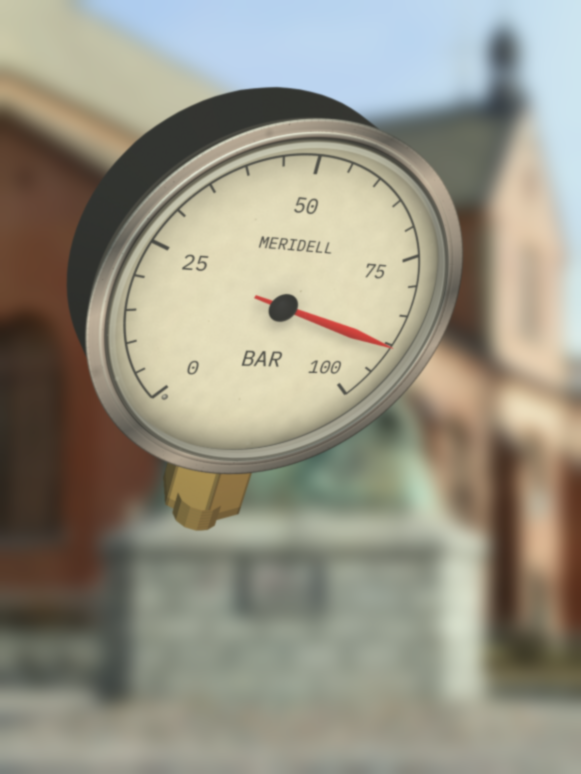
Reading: 90,bar
